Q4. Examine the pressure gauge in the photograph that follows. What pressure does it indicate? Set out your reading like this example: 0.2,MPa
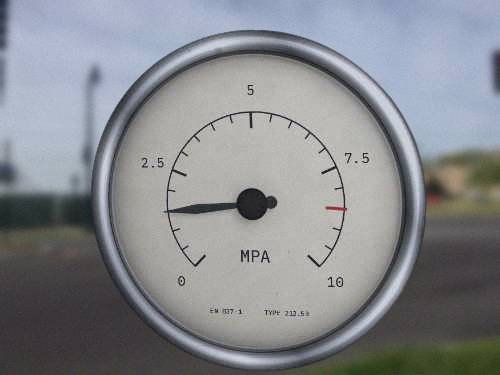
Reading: 1.5,MPa
